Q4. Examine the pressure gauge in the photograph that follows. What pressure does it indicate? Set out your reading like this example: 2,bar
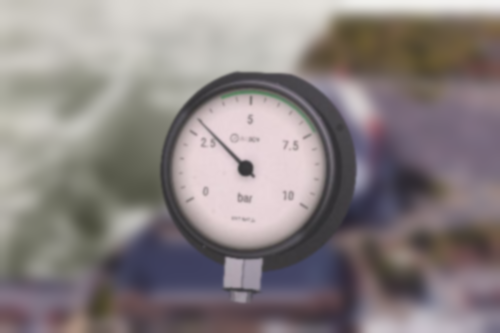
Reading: 3,bar
